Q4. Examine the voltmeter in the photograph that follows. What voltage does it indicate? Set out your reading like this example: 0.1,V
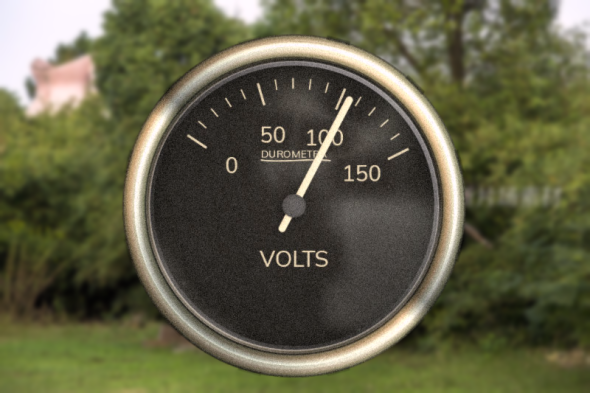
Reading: 105,V
